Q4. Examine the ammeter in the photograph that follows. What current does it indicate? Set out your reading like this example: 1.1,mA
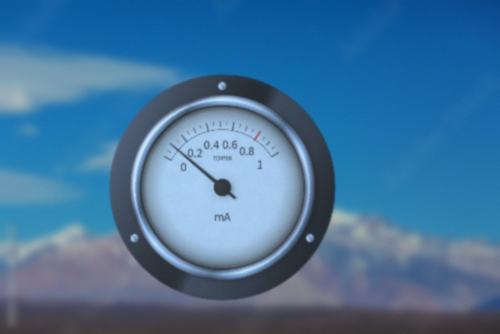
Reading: 0.1,mA
